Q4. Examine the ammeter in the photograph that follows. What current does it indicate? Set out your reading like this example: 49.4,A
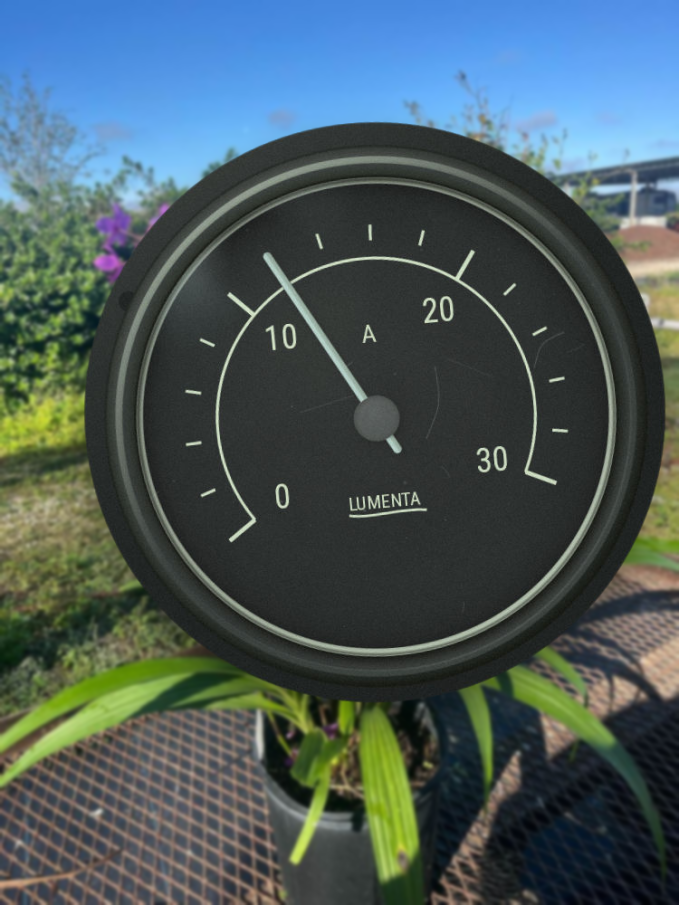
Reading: 12,A
